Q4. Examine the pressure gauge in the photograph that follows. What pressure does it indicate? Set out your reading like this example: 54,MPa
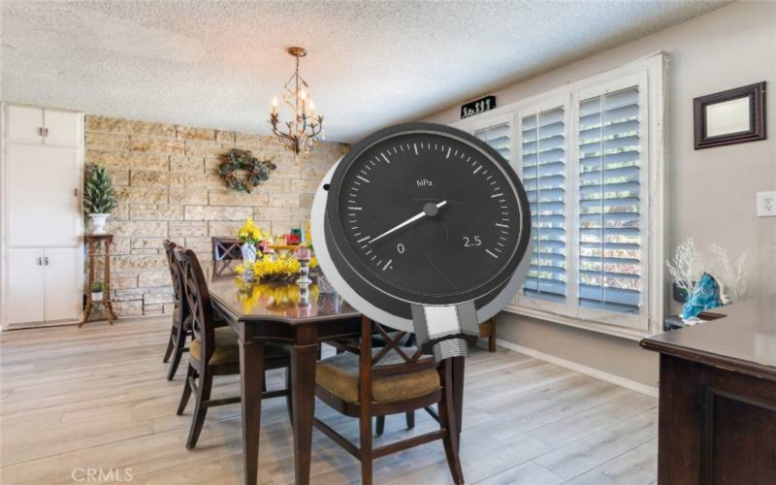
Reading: 0.2,MPa
